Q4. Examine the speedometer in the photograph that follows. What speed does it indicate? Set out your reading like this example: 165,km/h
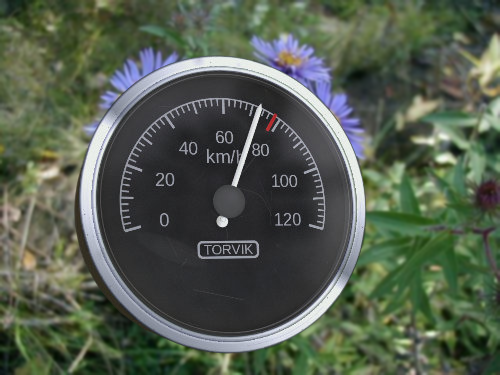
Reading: 72,km/h
